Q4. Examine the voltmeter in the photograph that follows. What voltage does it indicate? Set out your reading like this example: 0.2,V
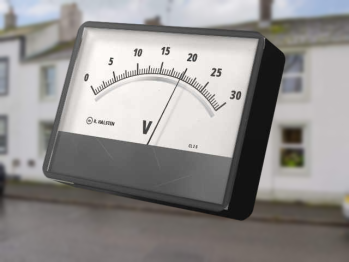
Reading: 20,V
